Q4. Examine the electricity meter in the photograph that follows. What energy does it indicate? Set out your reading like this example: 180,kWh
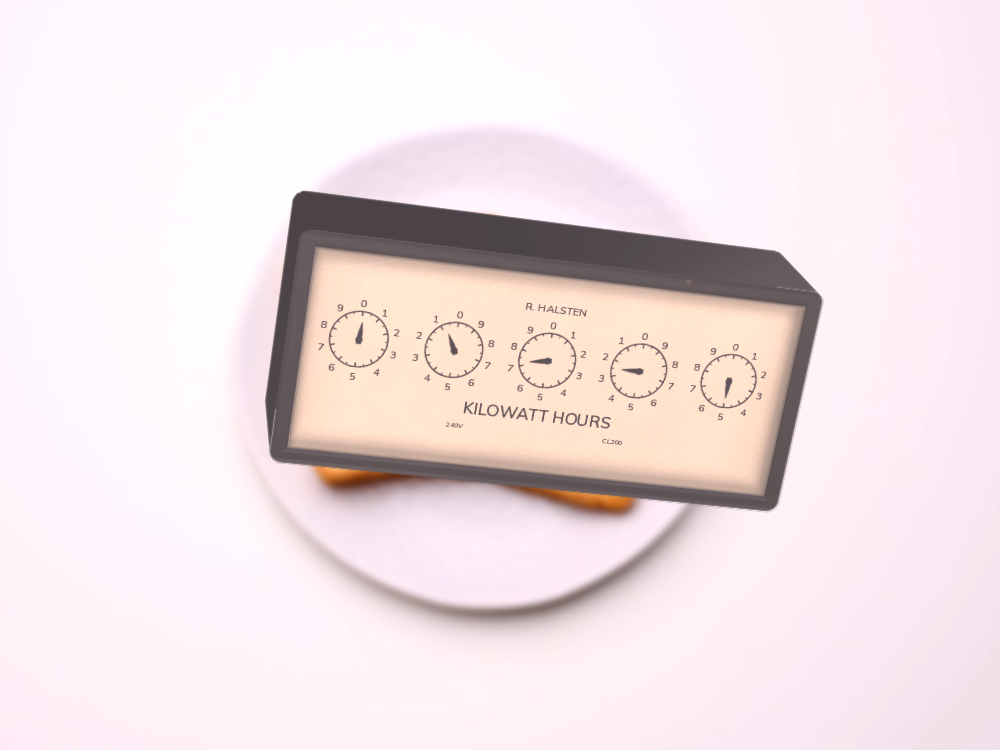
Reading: 725,kWh
